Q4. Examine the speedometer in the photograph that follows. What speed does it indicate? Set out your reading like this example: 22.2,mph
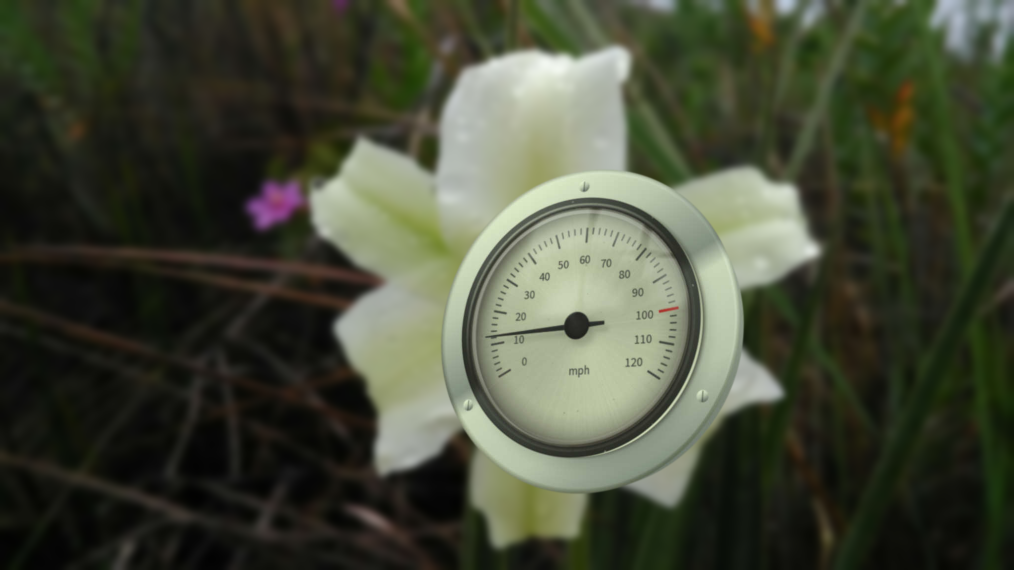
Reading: 12,mph
